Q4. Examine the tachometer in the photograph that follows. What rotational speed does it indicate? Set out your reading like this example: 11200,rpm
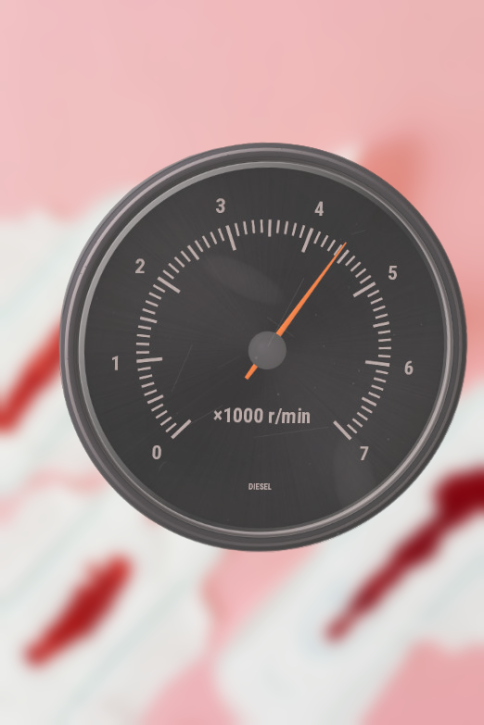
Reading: 4400,rpm
